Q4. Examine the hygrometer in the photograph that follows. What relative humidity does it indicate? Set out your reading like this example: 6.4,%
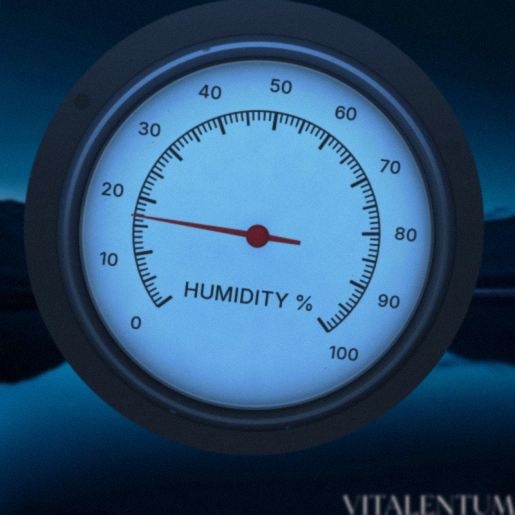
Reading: 17,%
